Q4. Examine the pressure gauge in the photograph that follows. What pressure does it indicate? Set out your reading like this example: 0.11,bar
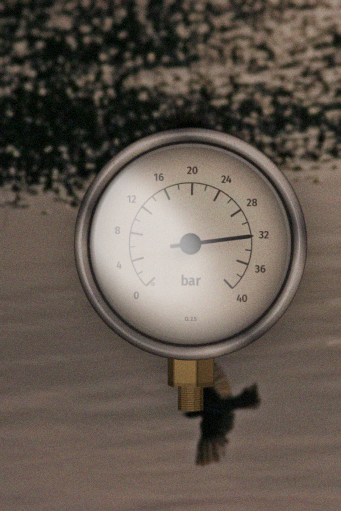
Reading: 32,bar
